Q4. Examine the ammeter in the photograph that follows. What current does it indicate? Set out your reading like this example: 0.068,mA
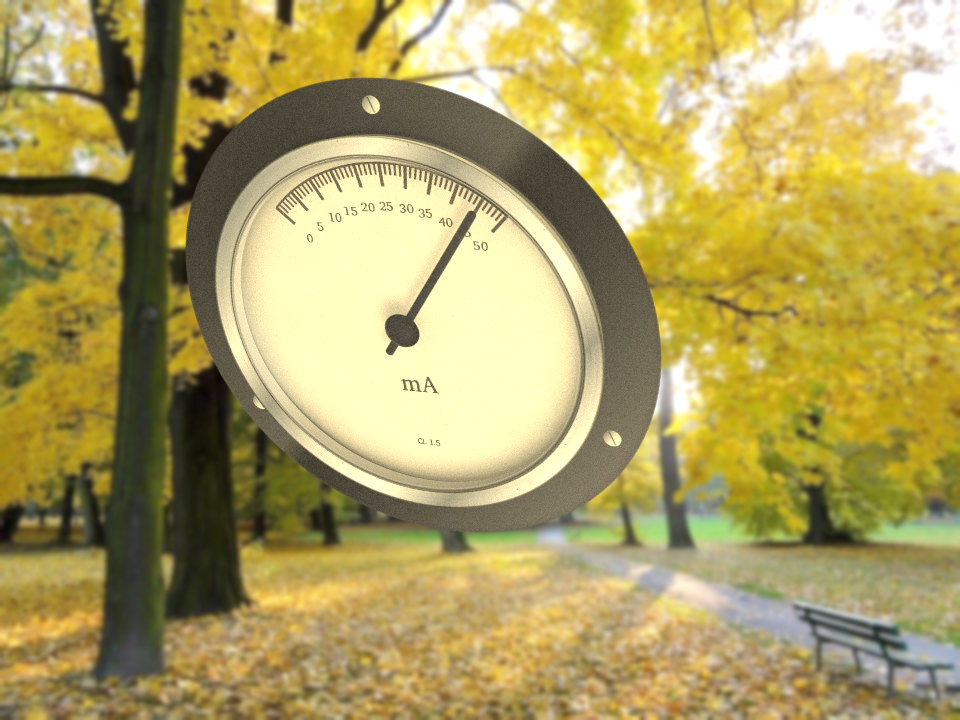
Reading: 45,mA
